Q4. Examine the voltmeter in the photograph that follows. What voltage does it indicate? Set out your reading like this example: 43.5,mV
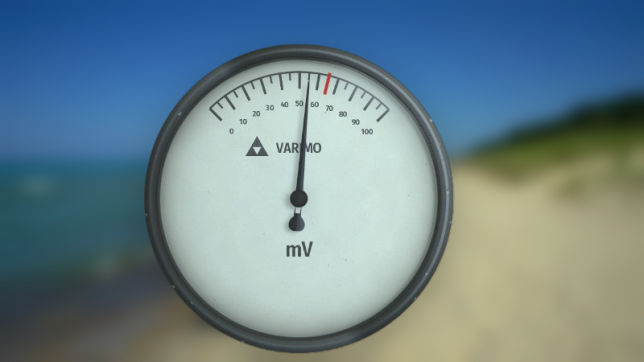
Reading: 55,mV
